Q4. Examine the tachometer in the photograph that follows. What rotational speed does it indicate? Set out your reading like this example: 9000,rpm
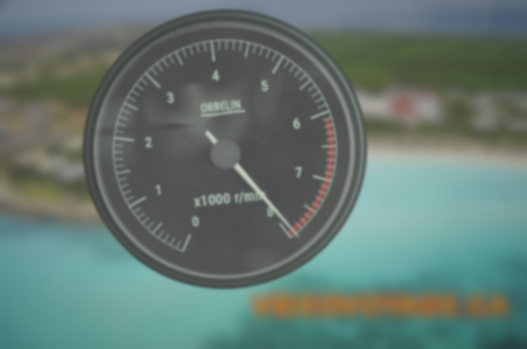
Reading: 7900,rpm
